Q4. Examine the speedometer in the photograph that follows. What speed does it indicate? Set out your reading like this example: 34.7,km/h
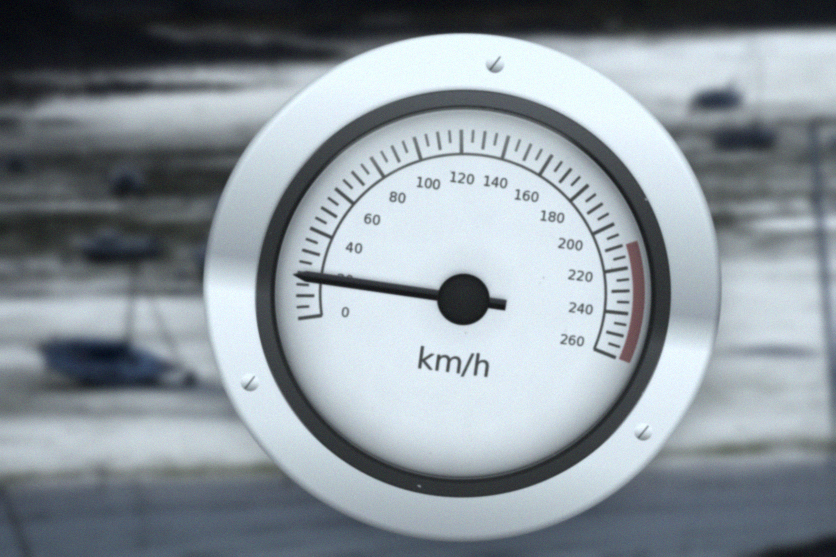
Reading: 20,km/h
